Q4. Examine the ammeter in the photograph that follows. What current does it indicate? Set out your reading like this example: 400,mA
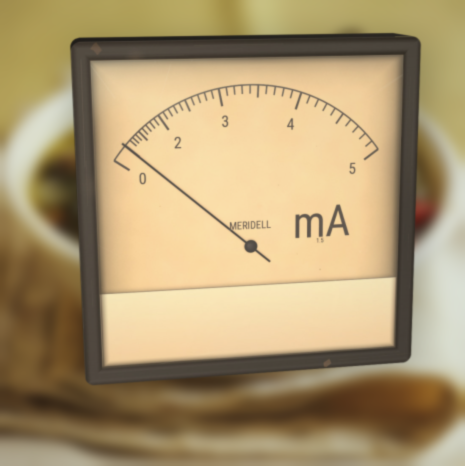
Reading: 1,mA
